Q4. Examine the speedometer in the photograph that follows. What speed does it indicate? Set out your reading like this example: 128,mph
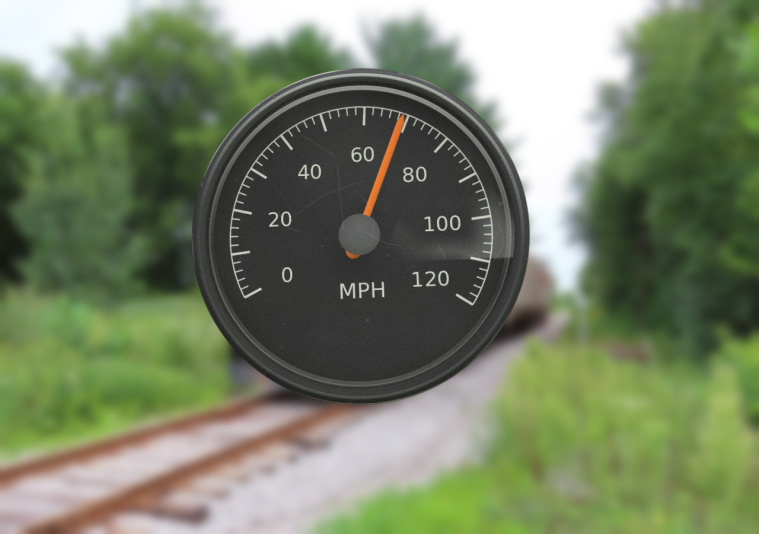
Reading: 69,mph
